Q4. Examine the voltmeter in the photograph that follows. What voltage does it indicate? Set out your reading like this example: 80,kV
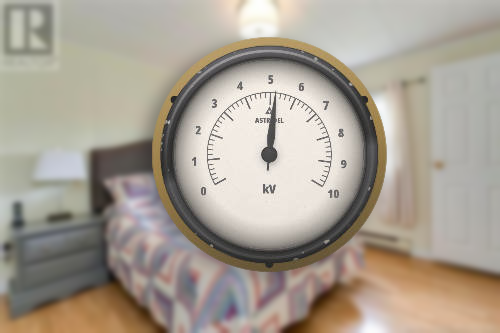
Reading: 5.2,kV
